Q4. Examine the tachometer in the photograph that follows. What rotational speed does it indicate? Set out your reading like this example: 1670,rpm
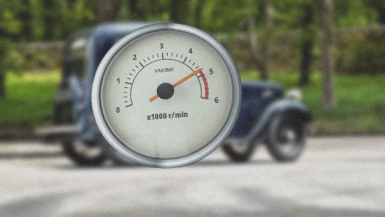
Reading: 4800,rpm
